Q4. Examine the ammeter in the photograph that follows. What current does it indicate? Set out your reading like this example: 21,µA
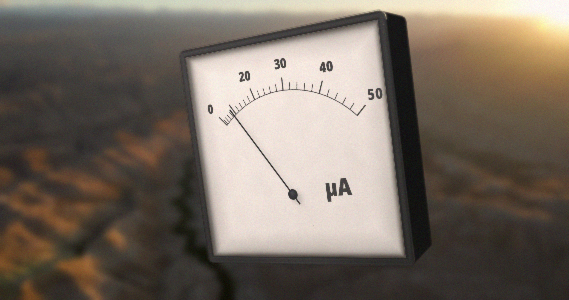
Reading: 10,µA
